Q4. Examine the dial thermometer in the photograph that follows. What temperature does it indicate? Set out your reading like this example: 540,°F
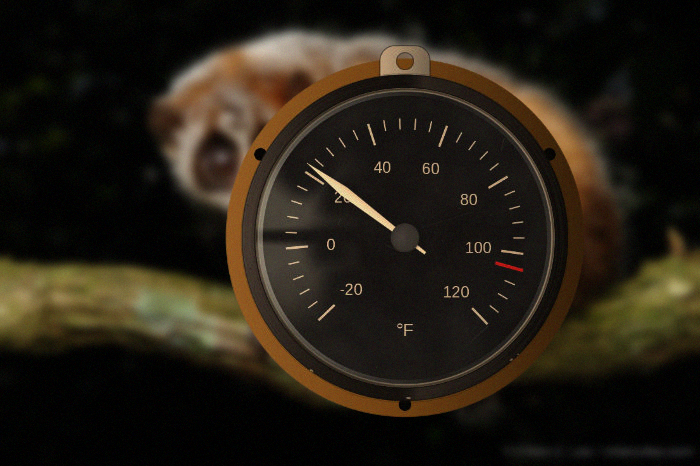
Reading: 22,°F
